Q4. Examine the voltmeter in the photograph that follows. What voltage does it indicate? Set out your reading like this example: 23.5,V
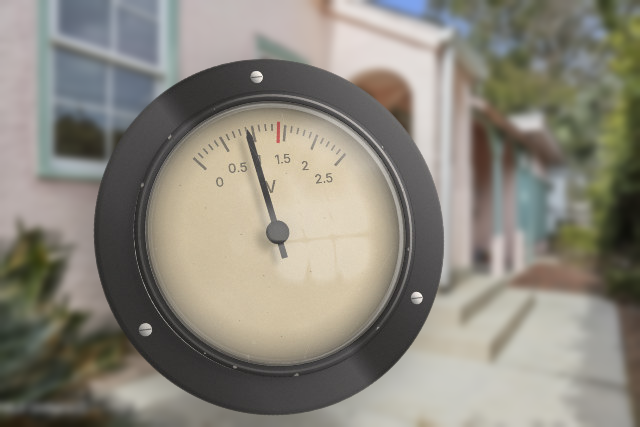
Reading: 0.9,V
